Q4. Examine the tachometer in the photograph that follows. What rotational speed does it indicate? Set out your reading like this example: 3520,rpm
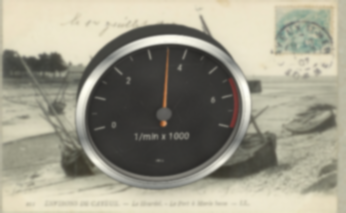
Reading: 3500,rpm
